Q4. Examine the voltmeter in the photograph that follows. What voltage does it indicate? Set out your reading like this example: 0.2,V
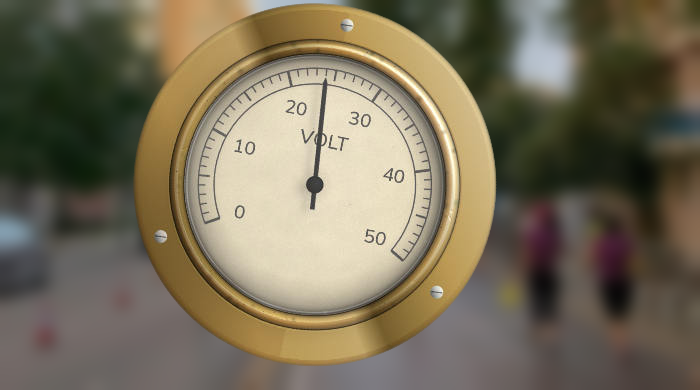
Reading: 24,V
